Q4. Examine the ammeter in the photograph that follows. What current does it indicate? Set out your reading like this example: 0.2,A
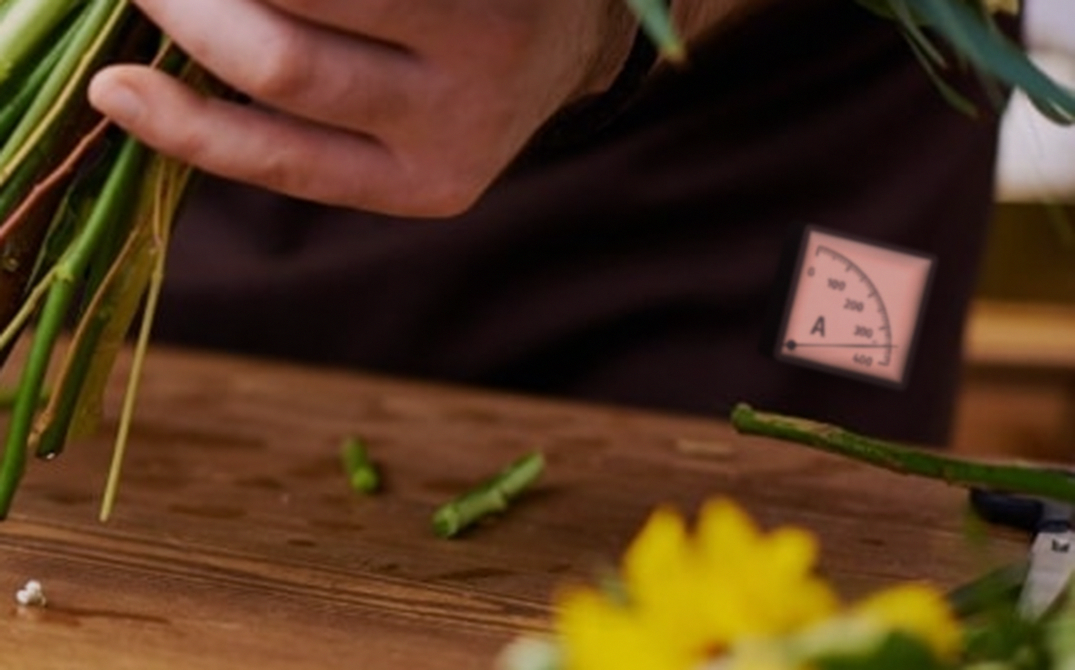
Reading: 350,A
